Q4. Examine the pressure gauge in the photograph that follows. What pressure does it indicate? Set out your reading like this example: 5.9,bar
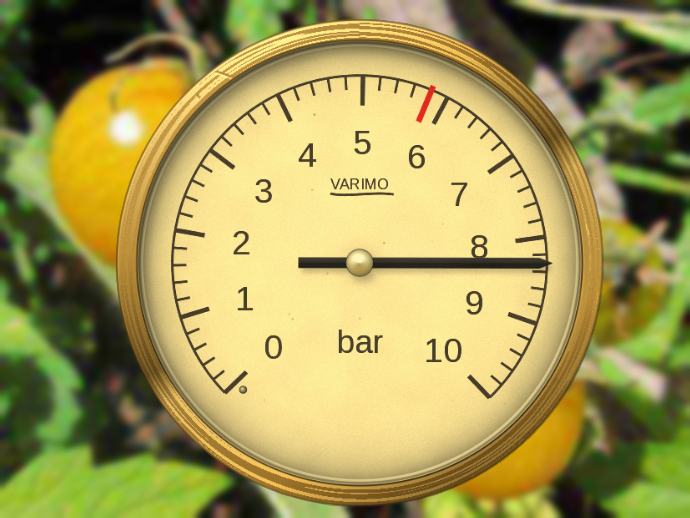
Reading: 8.3,bar
